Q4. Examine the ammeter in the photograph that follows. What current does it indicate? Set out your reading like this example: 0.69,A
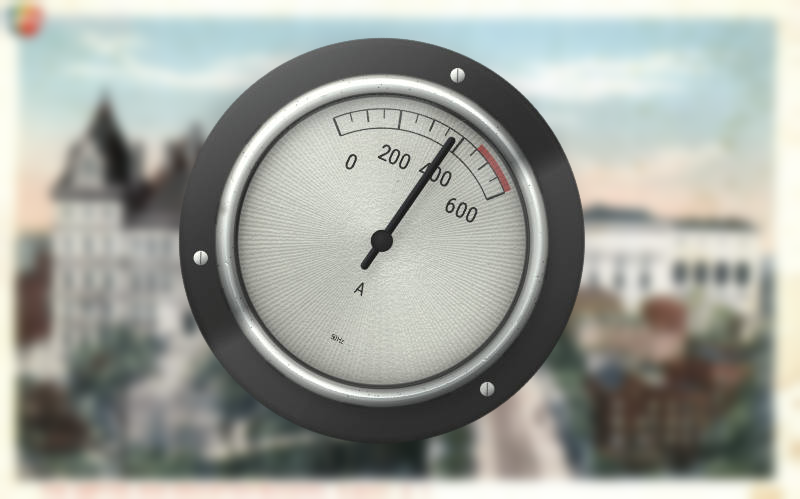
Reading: 375,A
